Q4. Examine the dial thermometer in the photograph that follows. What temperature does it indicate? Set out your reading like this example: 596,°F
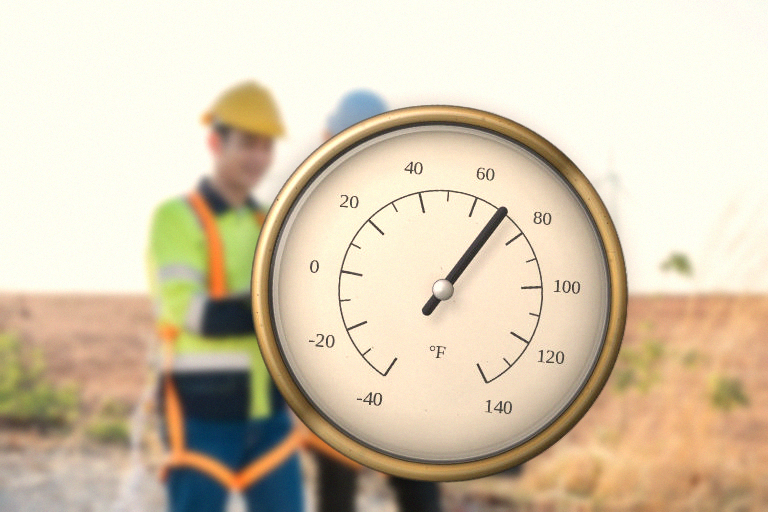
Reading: 70,°F
